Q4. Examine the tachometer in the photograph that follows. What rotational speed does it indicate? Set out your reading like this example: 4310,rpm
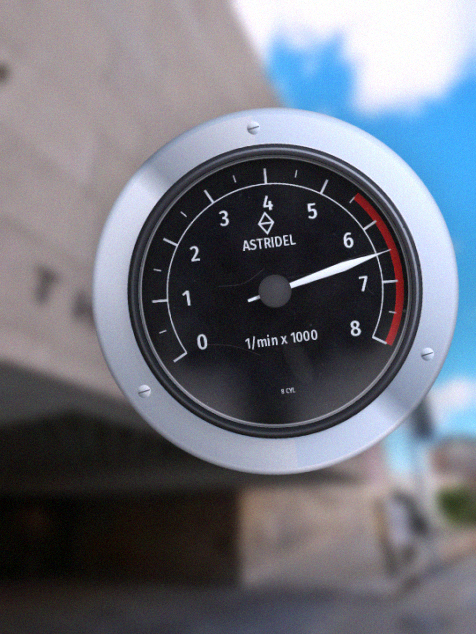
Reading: 6500,rpm
